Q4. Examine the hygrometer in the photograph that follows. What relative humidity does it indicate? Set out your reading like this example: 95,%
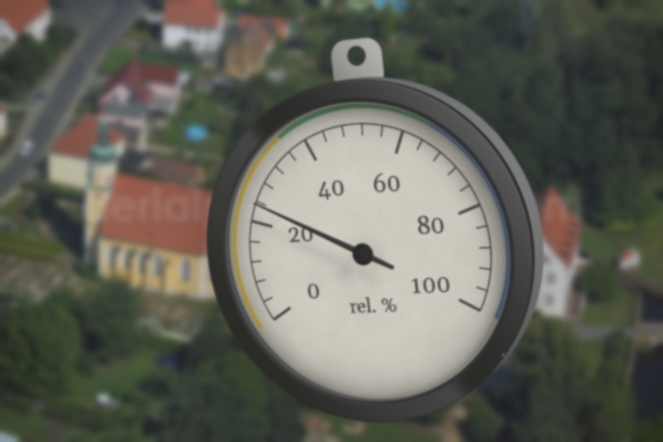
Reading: 24,%
